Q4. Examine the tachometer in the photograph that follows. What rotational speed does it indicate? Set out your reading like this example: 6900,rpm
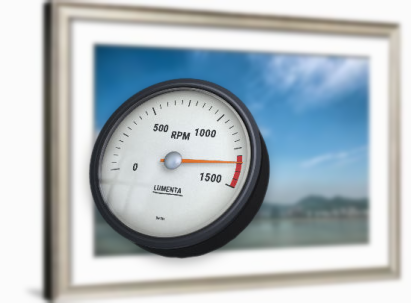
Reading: 1350,rpm
